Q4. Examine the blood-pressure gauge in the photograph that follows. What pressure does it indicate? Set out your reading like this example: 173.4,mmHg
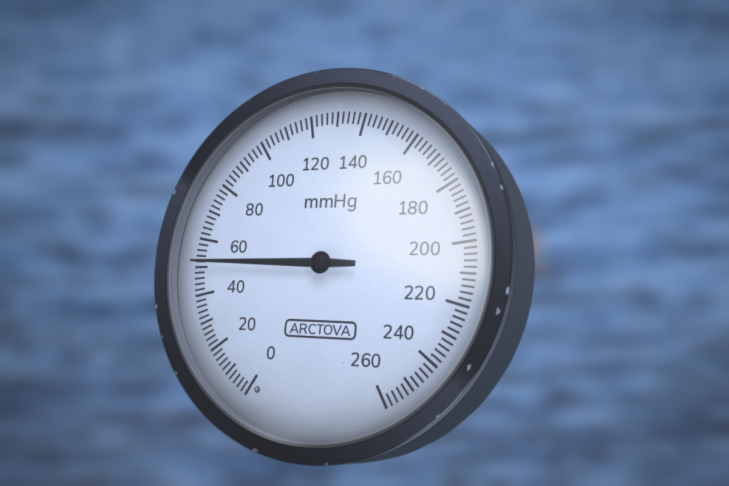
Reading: 52,mmHg
